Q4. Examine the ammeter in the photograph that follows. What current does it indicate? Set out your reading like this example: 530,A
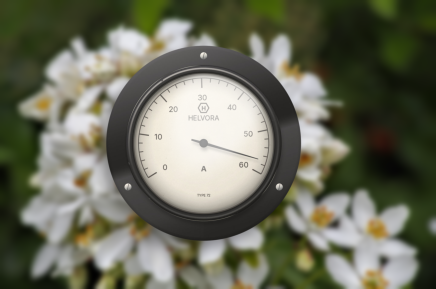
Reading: 57,A
